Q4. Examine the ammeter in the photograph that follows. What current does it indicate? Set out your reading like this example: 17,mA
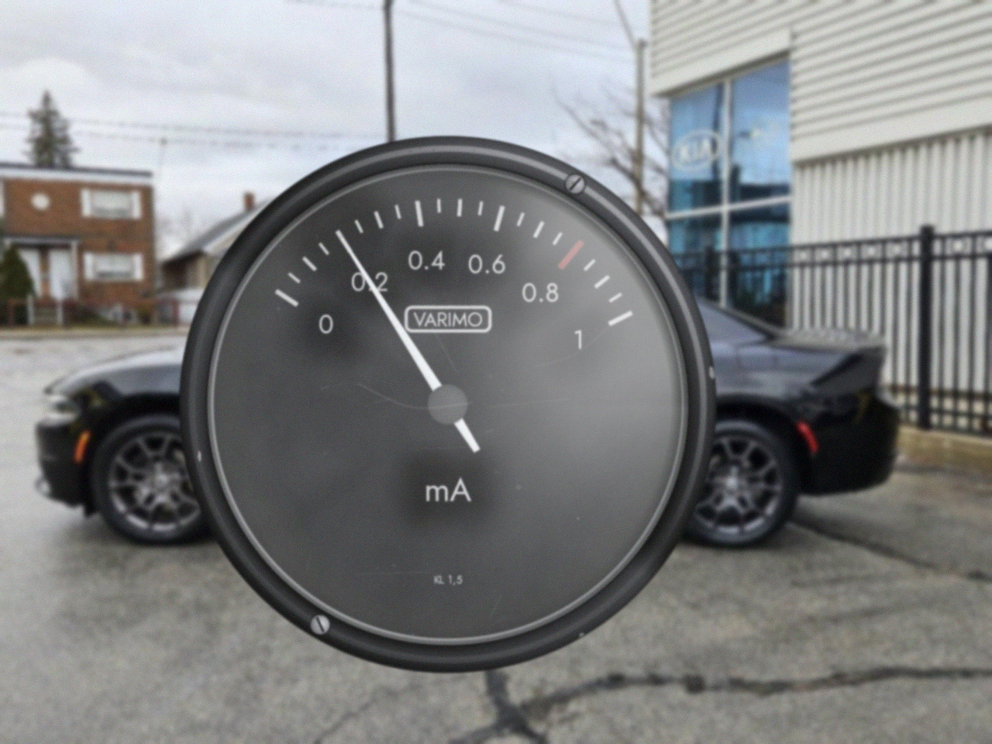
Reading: 0.2,mA
